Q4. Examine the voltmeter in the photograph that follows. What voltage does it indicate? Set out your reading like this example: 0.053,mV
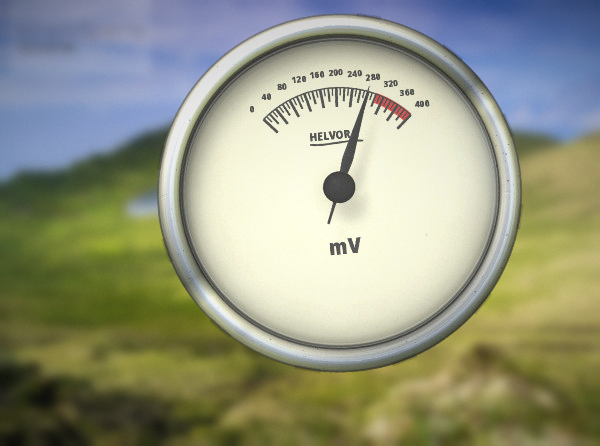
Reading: 280,mV
